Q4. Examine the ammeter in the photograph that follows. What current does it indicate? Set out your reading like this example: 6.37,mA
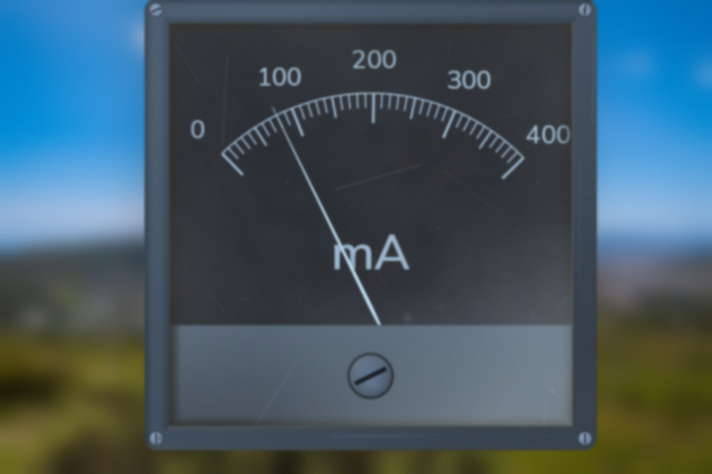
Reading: 80,mA
